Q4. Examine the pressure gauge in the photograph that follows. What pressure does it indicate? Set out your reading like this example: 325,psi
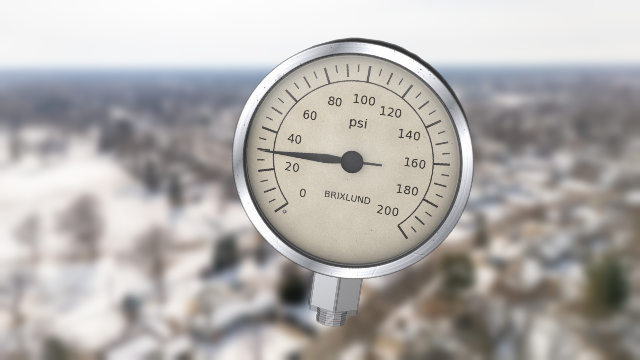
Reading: 30,psi
